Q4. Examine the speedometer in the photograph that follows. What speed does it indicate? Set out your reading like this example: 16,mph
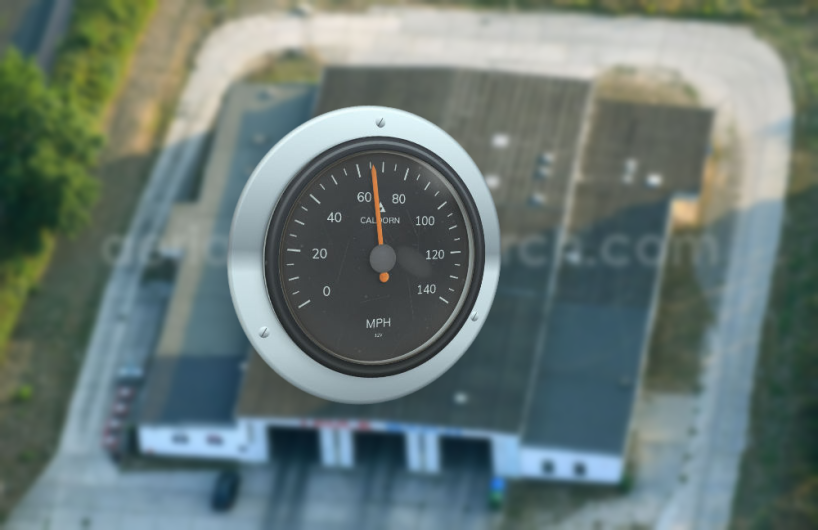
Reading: 65,mph
